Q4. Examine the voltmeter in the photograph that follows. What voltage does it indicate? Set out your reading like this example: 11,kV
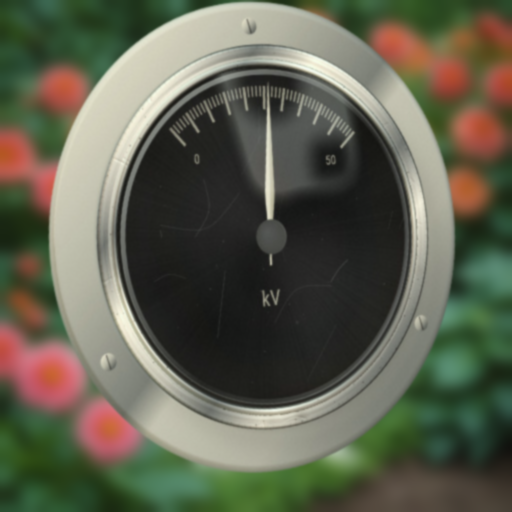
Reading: 25,kV
